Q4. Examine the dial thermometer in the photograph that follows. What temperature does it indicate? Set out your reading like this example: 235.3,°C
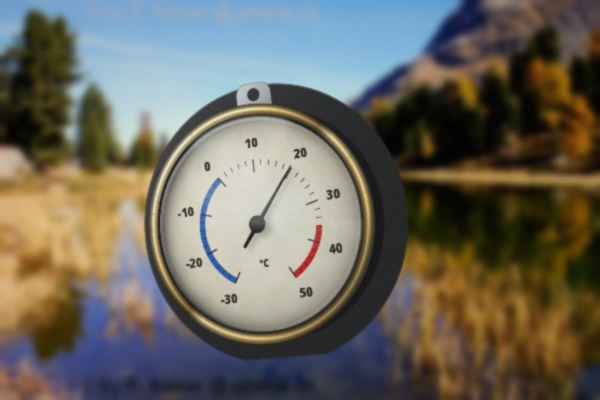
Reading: 20,°C
